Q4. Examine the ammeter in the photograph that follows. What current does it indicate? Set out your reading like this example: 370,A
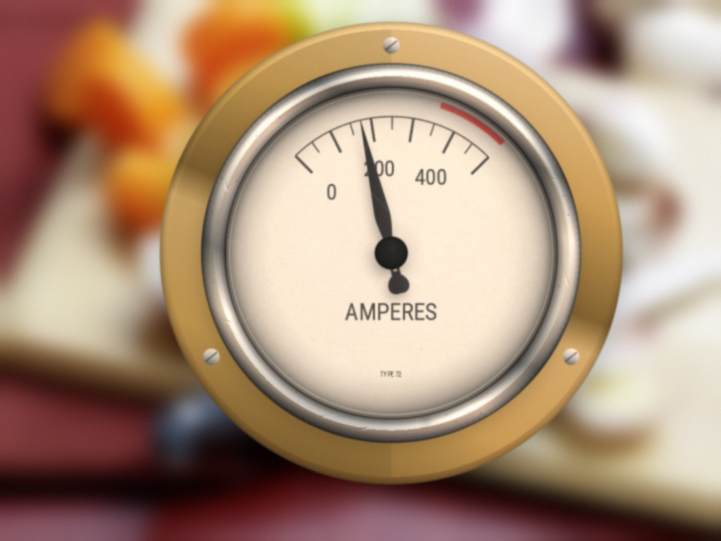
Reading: 175,A
